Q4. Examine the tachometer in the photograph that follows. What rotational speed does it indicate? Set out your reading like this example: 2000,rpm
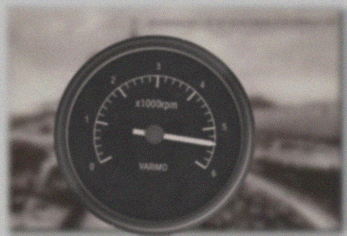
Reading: 5400,rpm
